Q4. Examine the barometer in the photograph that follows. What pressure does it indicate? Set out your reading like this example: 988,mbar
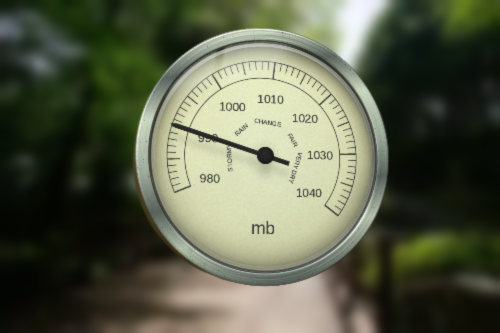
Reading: 990,mbar
